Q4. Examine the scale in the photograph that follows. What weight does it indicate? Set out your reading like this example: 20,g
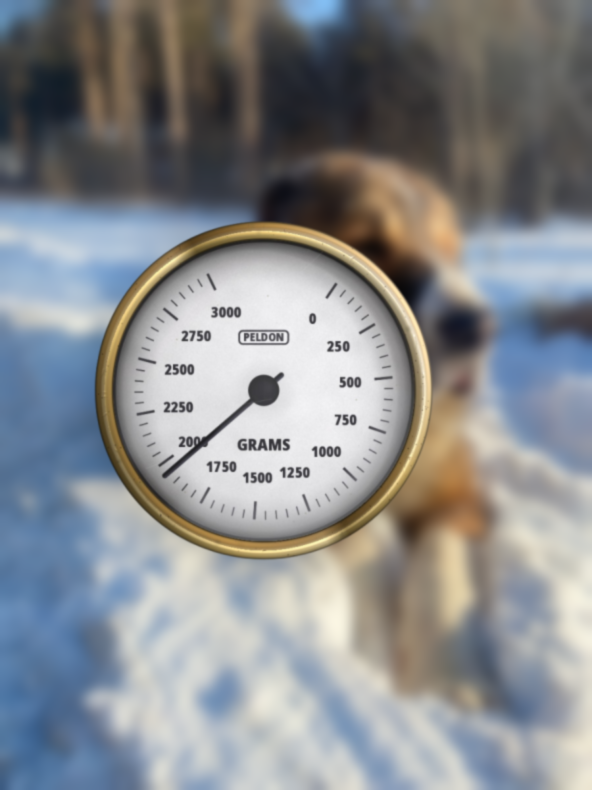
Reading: 1950,g
